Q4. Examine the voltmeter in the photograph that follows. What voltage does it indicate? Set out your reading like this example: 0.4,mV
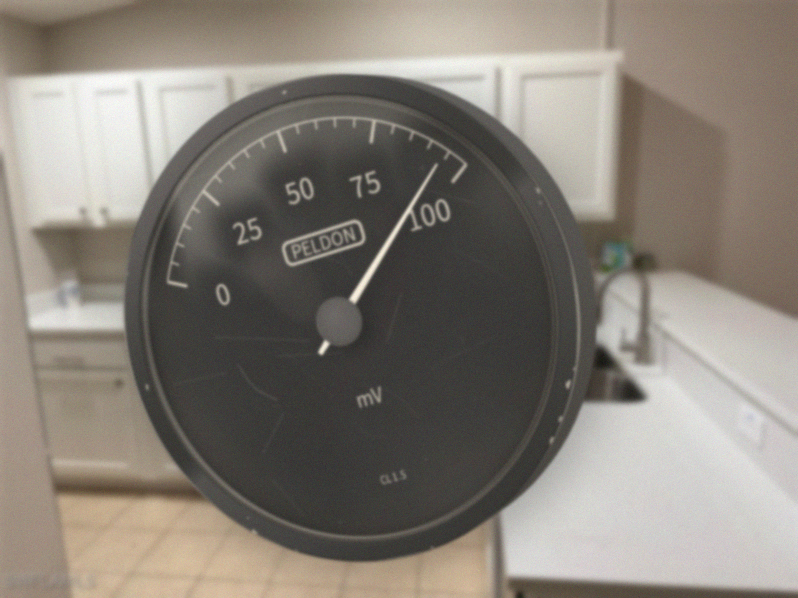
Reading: 95,mV
